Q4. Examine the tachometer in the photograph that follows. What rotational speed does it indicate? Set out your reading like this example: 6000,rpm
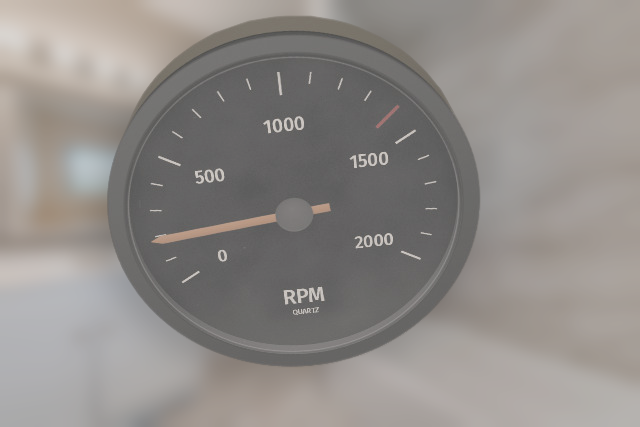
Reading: 200,rpm
